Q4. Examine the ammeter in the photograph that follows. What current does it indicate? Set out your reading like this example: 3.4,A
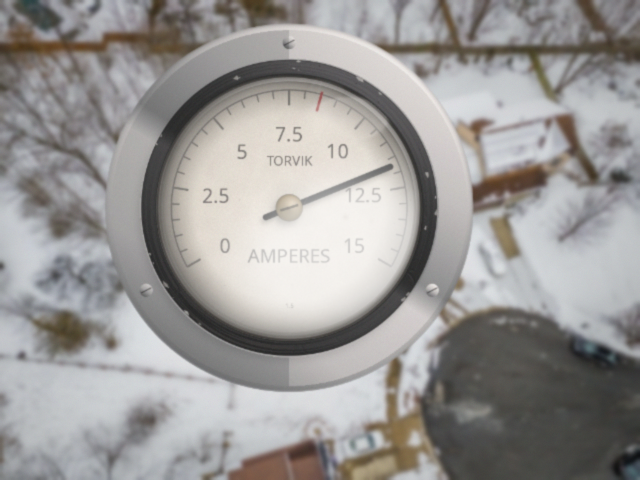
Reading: 11.75,A
